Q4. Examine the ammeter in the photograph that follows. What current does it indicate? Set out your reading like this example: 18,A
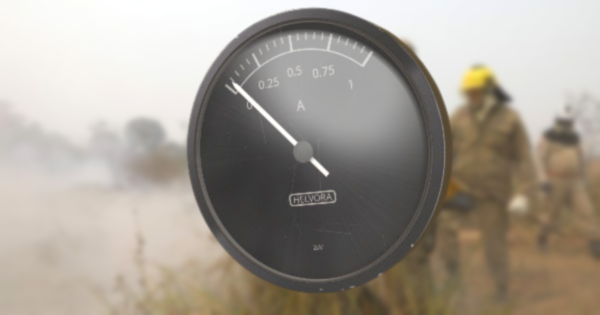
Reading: 0.05,A
